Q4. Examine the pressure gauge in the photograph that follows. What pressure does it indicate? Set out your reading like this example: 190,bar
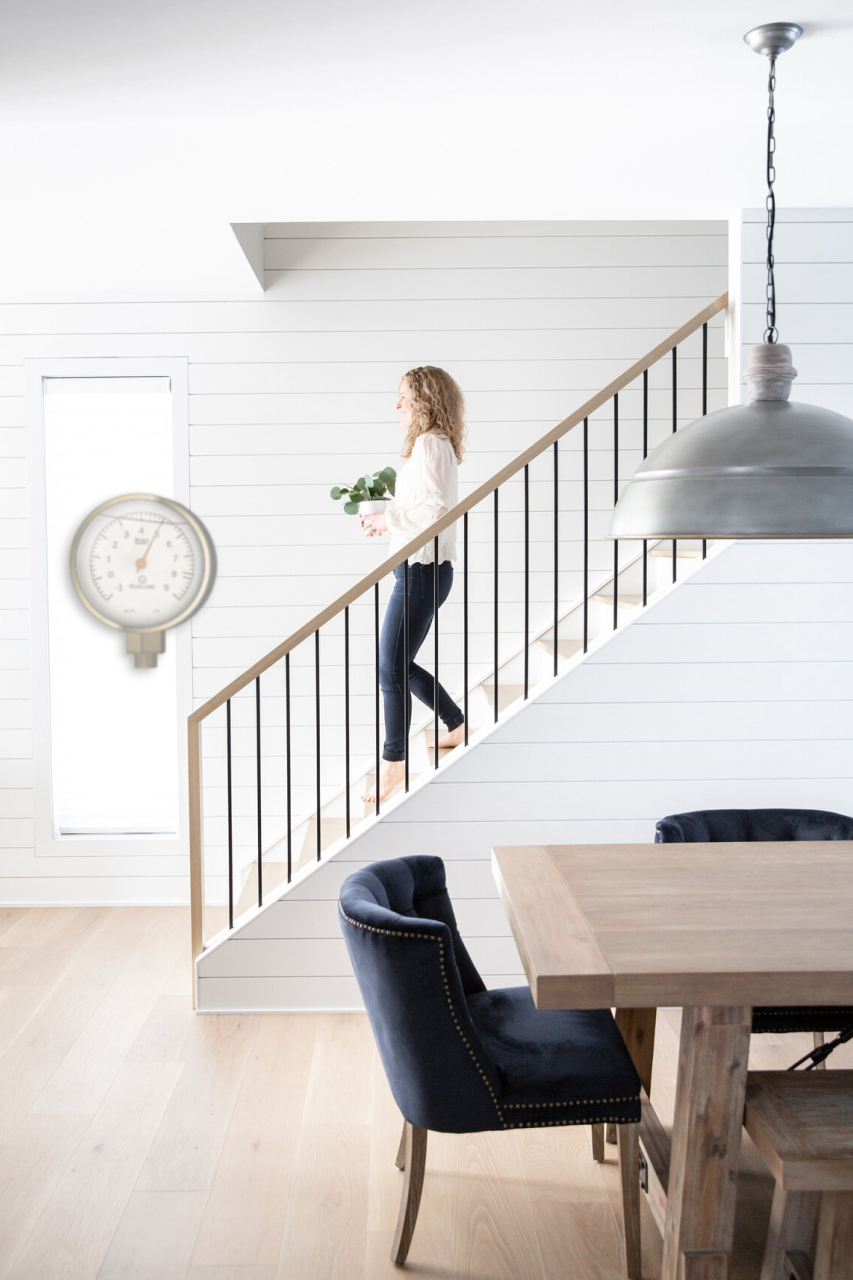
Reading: 5,bar
